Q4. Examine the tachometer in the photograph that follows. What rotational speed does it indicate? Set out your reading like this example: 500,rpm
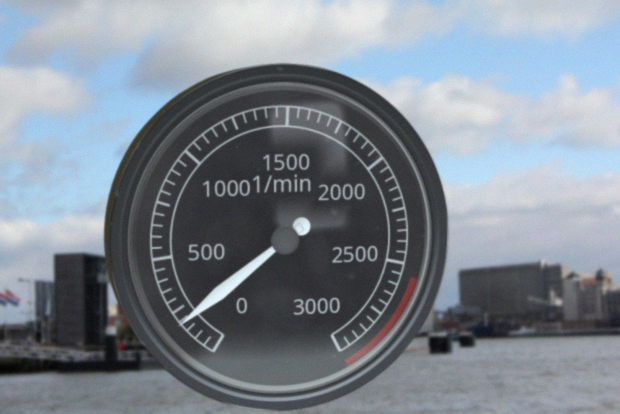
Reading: 200,rpm
